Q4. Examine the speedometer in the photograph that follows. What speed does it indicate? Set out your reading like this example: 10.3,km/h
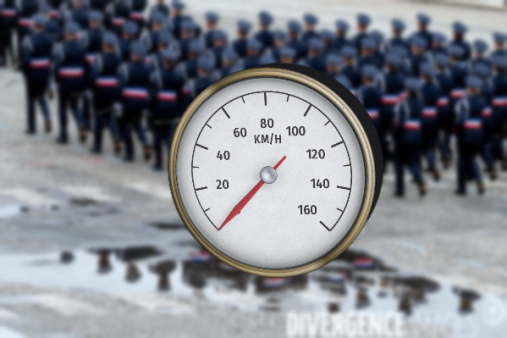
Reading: 0,km/h
